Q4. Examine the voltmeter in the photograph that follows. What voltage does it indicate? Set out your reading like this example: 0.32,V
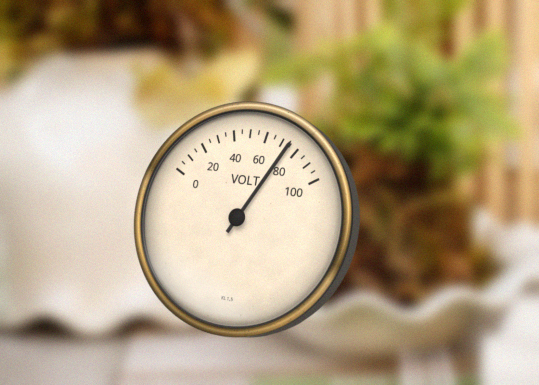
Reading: 75,V
